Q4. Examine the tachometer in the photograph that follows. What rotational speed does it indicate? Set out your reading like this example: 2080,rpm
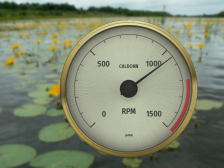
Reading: 1050,rpm
